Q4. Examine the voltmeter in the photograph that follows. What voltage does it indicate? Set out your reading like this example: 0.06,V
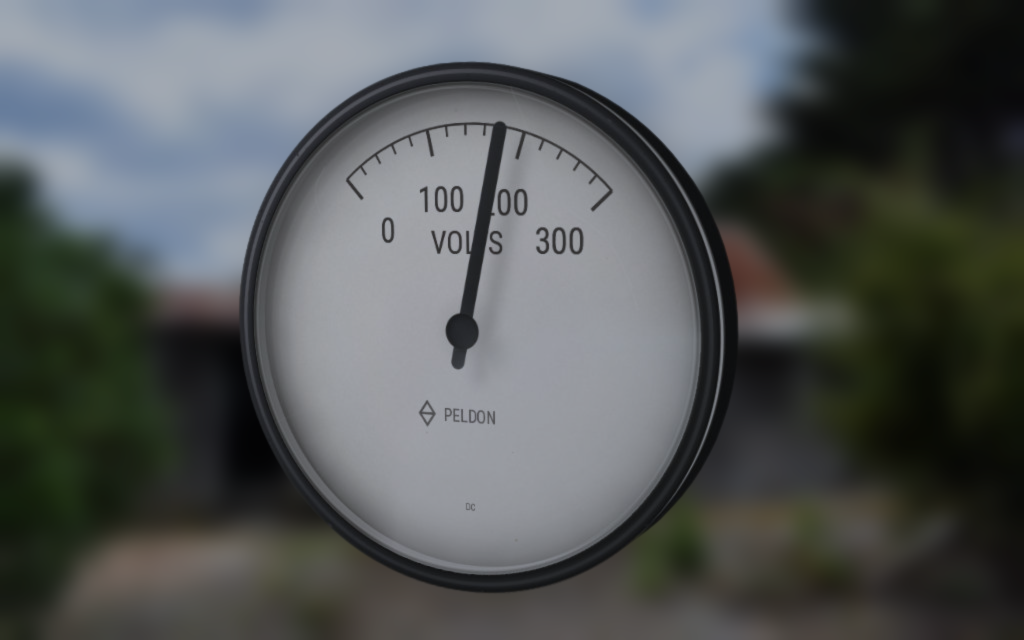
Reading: 180,V
